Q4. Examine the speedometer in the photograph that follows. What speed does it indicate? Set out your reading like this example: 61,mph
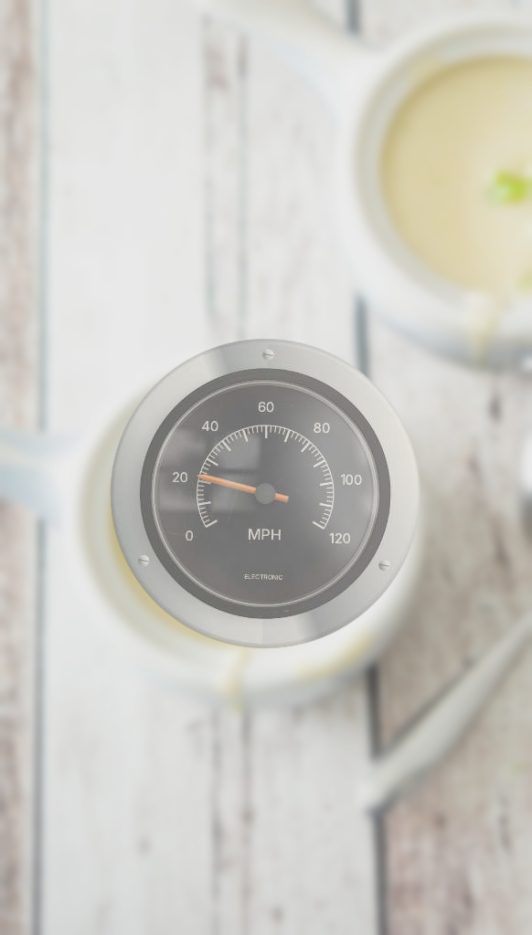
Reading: 22,mph
